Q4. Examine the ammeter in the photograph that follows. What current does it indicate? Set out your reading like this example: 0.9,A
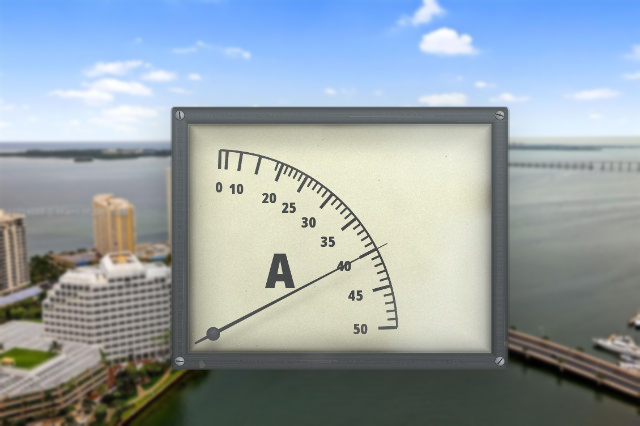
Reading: 40,A
